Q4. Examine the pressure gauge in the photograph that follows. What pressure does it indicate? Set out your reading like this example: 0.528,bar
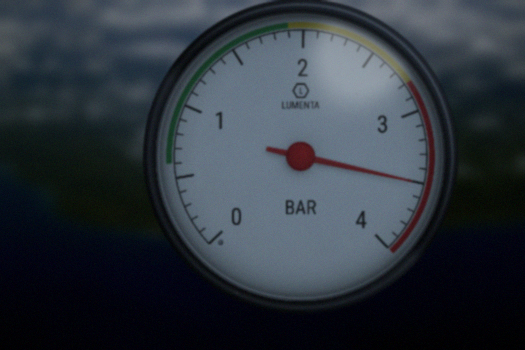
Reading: 3.5,bar
